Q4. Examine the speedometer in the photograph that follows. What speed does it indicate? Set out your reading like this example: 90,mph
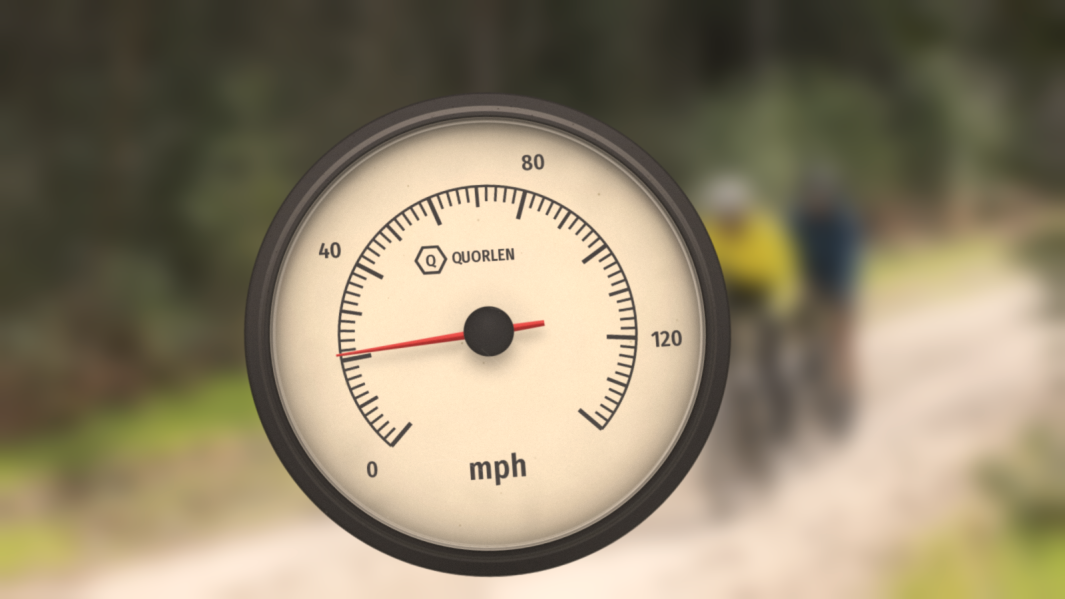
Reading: 21,mph
